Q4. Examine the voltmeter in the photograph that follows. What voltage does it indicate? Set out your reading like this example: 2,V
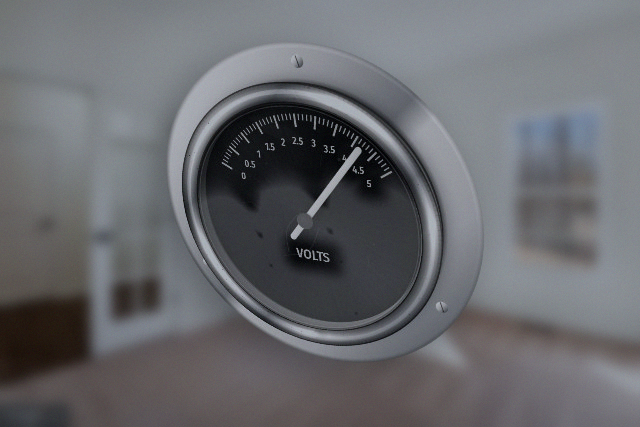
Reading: 4.2,V
